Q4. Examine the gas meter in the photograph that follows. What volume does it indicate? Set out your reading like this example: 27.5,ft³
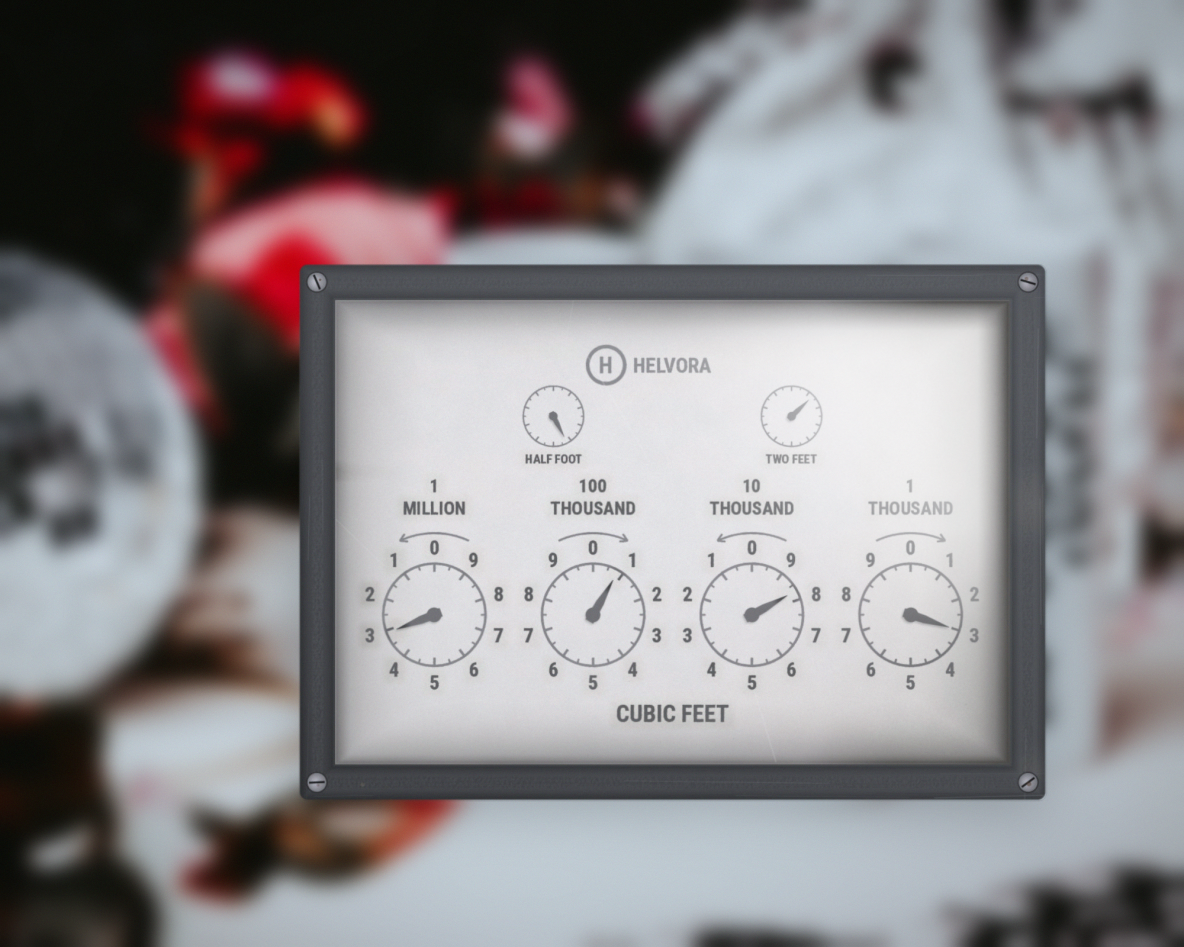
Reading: 308300,ft³
